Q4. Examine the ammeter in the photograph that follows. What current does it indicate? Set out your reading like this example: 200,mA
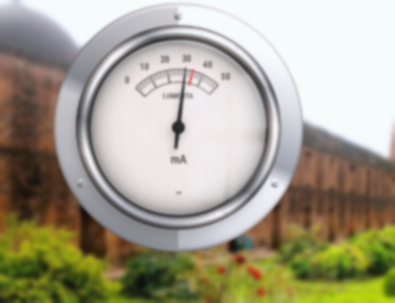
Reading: 30,mA
